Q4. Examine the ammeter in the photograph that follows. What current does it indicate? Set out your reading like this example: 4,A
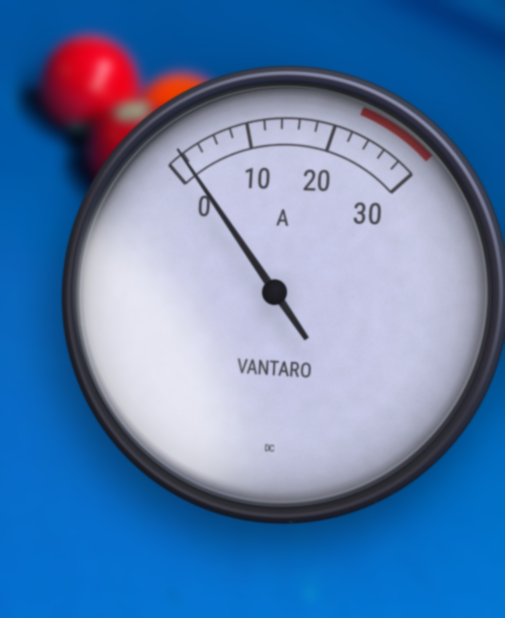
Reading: 2,A
